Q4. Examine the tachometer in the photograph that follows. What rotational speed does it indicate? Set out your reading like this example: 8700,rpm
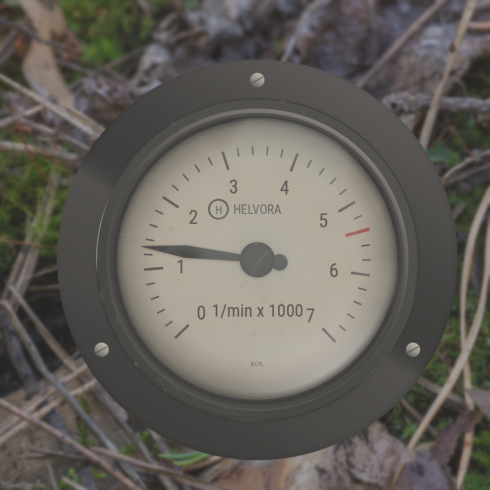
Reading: 1300,rpm
